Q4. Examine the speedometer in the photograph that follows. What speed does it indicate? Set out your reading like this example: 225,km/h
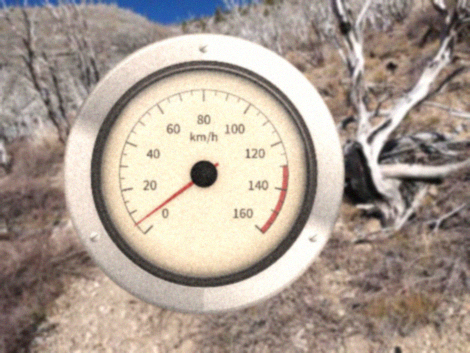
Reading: 5,km/h
